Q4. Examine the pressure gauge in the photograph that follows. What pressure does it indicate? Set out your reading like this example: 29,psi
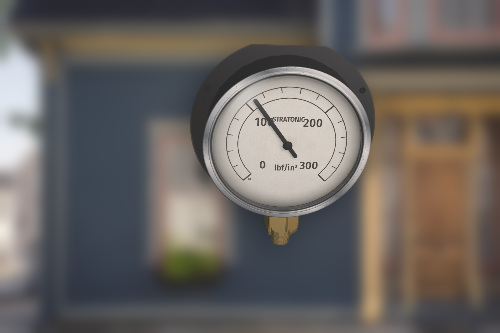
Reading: 110,psi
